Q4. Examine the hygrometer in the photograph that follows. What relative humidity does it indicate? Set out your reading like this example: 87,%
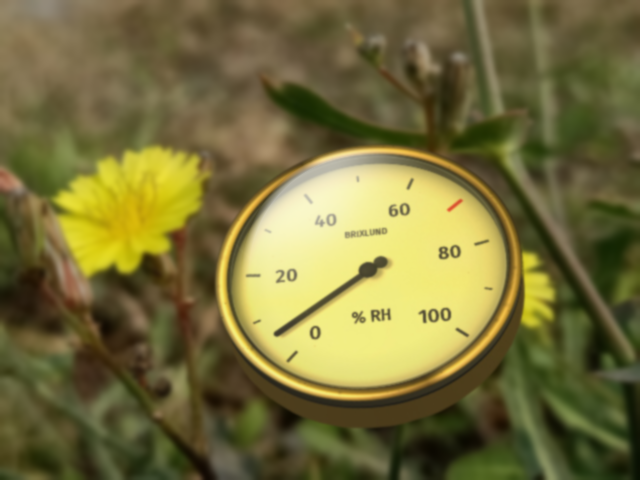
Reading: 5,%
